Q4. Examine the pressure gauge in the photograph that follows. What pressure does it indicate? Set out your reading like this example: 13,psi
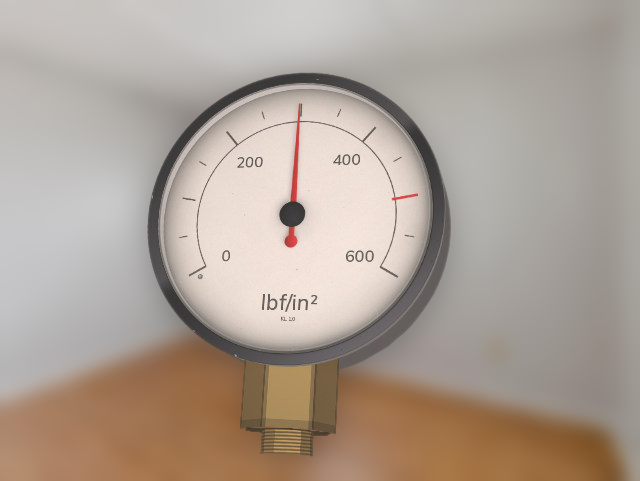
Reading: 300,psi
